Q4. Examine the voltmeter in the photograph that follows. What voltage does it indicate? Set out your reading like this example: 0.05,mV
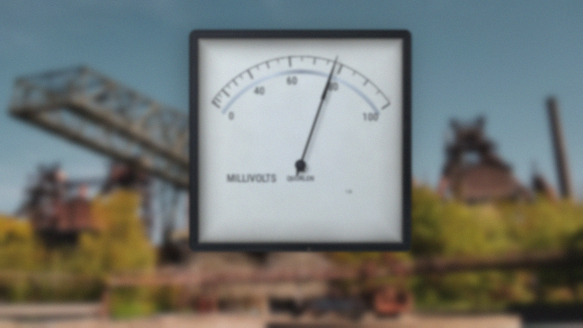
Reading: 77.5,mV
